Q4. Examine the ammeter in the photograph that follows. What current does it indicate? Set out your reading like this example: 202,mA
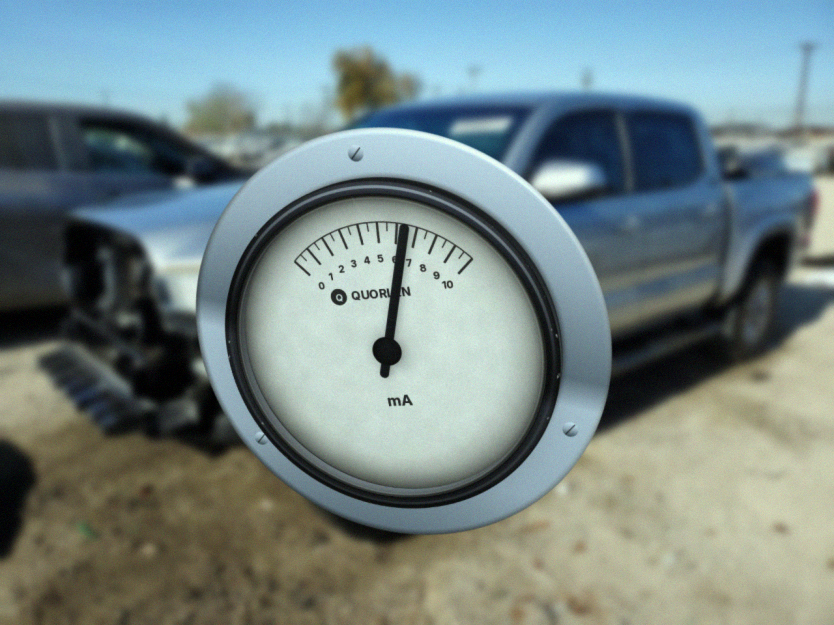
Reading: 6.5,mA
